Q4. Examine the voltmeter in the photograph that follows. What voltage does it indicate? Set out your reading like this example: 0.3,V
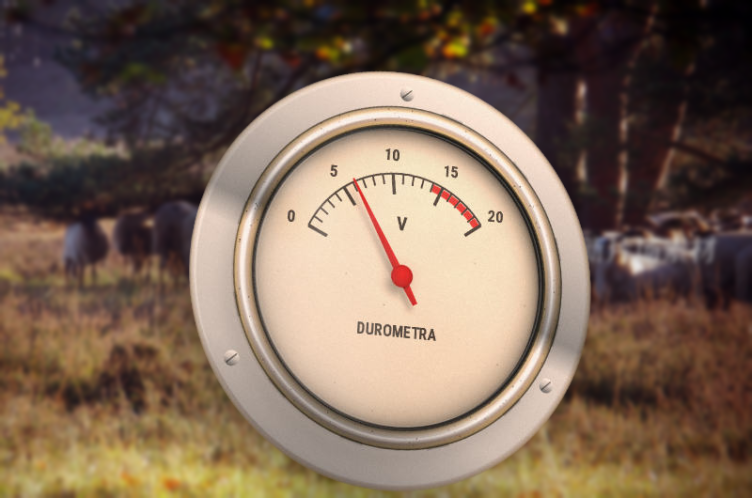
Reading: 6,V
